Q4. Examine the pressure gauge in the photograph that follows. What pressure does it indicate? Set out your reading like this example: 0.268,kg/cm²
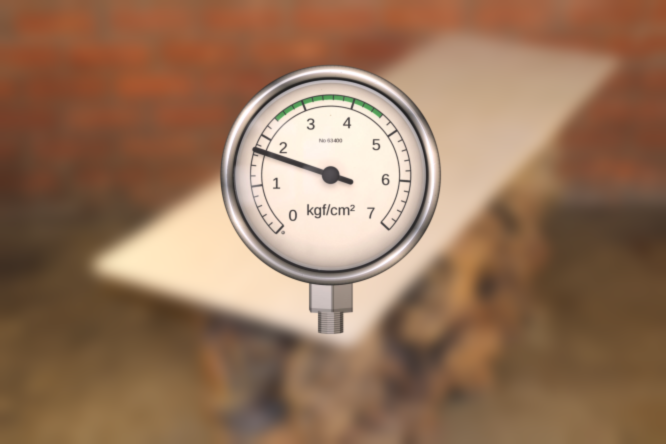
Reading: 1.7,kg/cm²
